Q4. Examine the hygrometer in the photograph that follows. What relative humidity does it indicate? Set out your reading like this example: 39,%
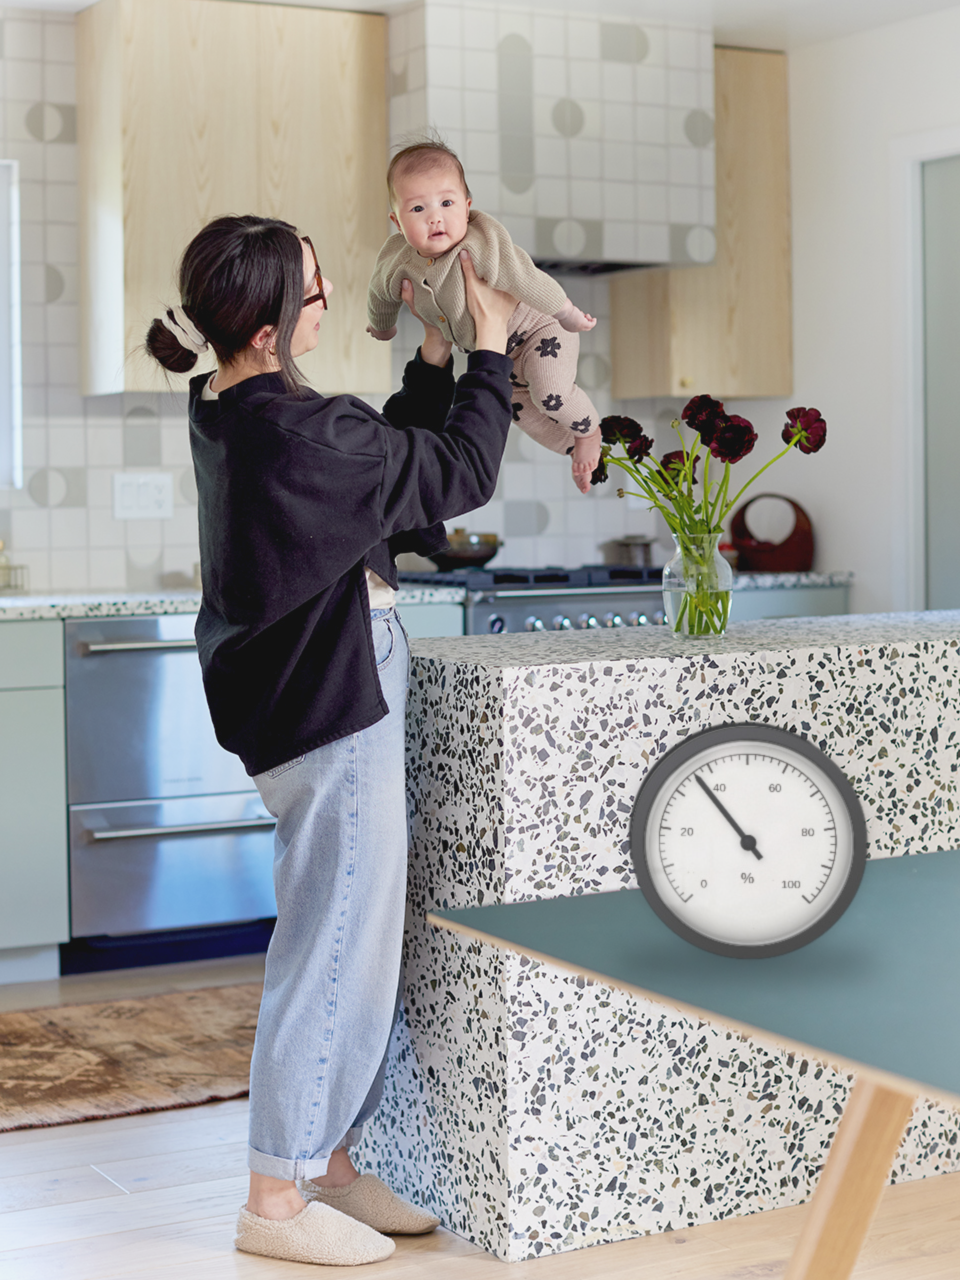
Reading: 36,%
